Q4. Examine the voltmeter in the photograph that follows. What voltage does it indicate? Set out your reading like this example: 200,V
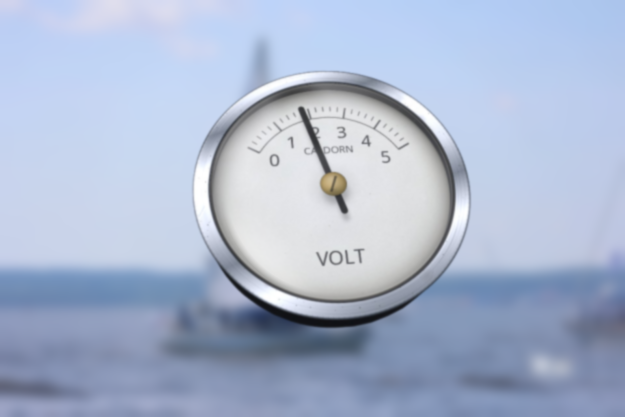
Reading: 1.8,V
